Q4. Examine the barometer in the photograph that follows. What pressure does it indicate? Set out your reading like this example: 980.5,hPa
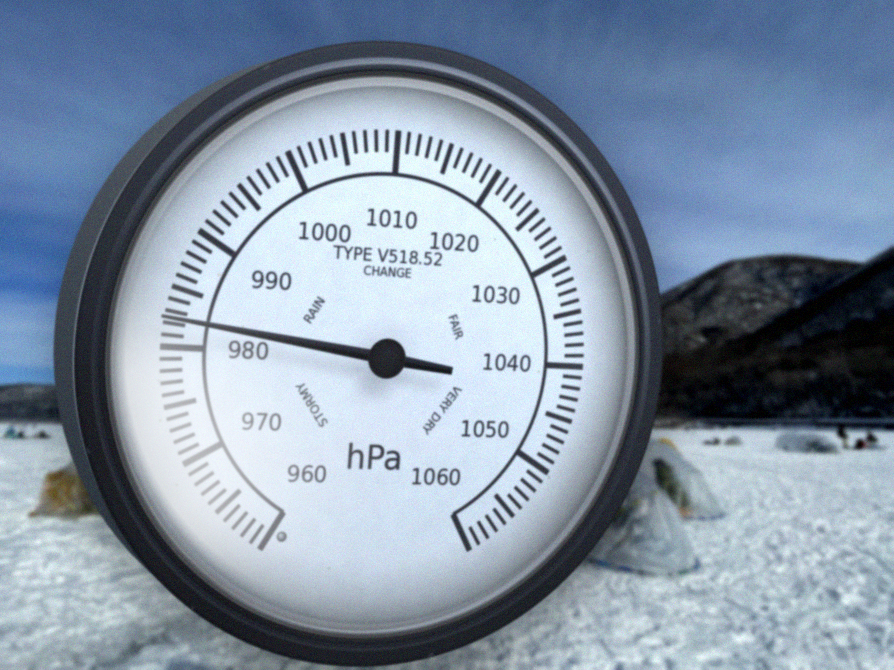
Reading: 982.5,hPa
